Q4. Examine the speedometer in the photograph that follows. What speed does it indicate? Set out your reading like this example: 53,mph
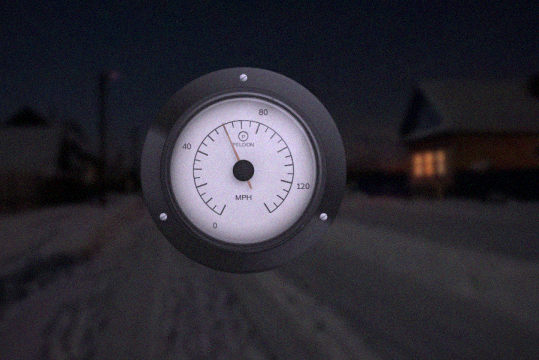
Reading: 60,mph
